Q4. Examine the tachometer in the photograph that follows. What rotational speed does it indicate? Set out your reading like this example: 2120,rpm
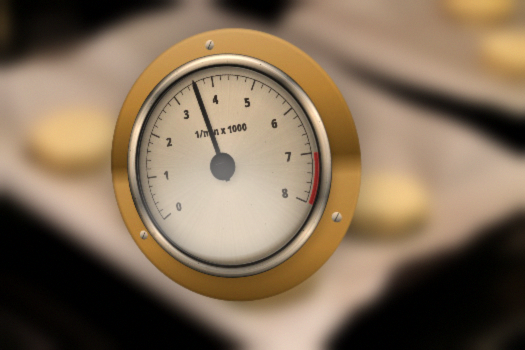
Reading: 3600,rpm
